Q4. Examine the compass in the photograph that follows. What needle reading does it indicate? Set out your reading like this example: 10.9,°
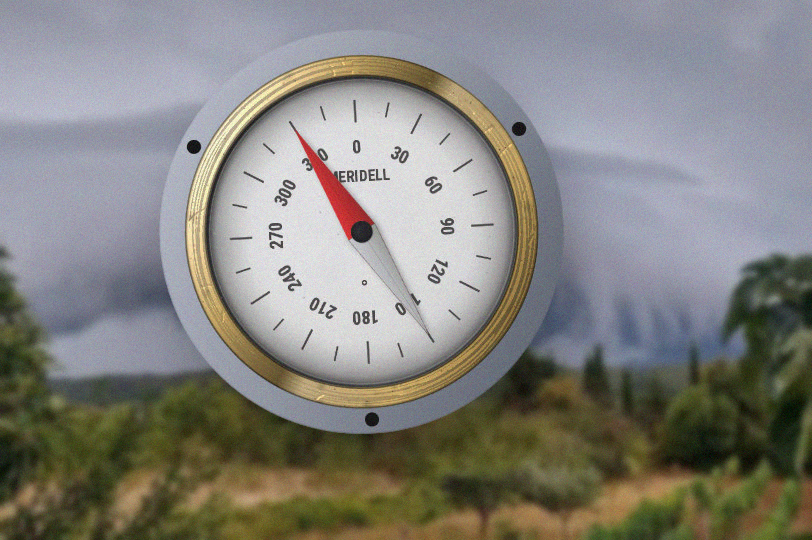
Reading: 330,°
